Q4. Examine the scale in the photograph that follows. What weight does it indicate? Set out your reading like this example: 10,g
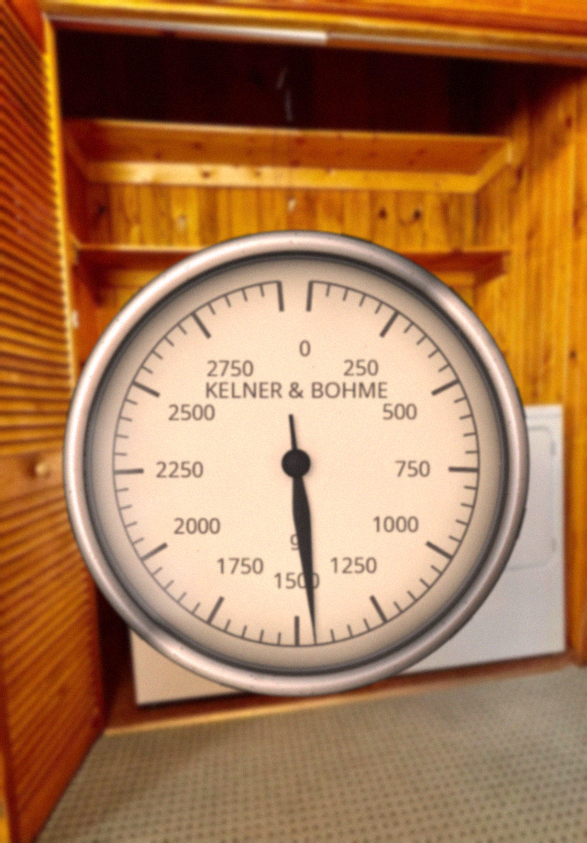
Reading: 1450,g
